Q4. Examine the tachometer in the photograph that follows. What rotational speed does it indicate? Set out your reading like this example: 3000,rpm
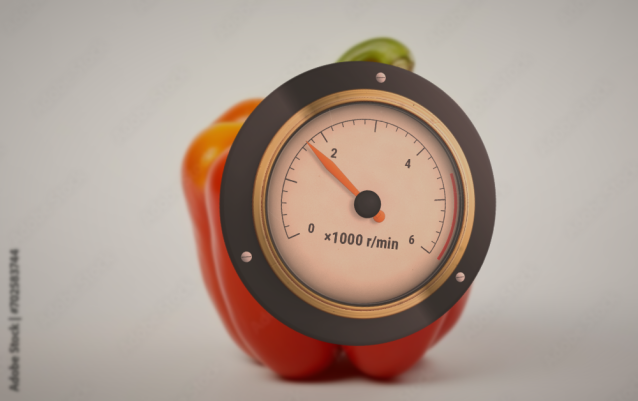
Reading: 1700,rpm
